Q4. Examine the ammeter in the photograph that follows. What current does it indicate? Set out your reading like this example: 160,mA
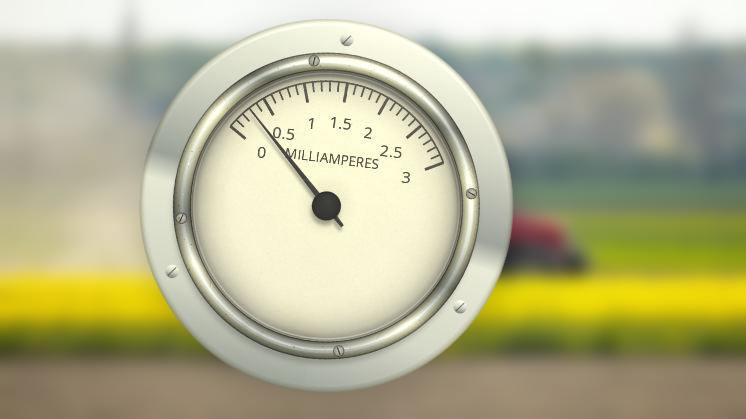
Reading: 0.3,mA
